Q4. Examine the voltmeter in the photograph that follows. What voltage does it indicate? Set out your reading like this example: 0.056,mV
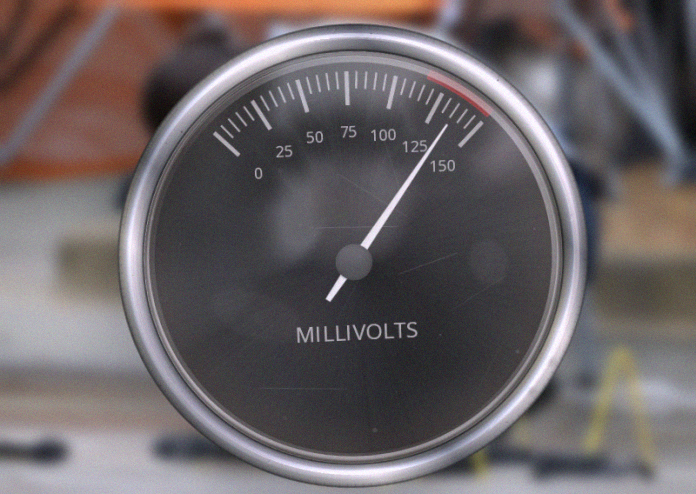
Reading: 135,mV
